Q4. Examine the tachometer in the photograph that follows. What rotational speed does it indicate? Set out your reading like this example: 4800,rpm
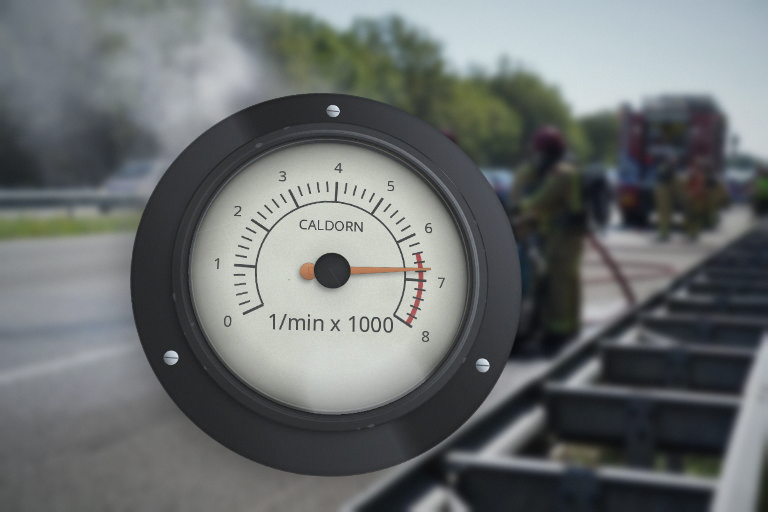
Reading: 6800,rpm
